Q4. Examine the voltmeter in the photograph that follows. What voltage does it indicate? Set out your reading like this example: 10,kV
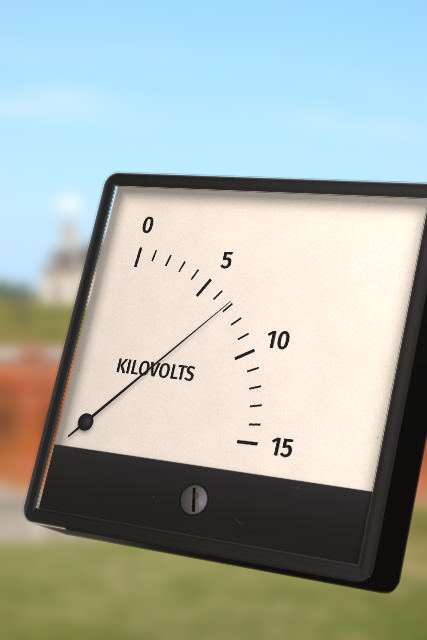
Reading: 7,kV
